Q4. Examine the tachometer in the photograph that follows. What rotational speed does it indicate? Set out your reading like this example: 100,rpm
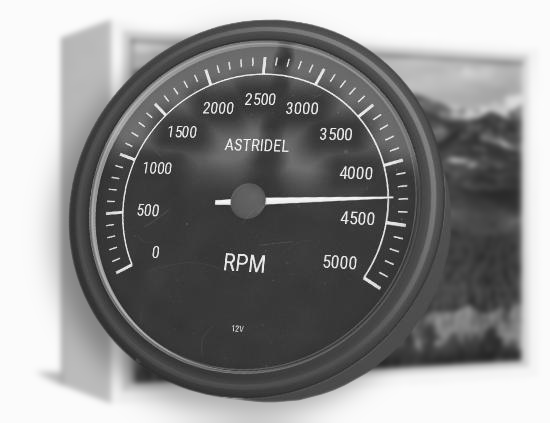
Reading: 4300,rpm
